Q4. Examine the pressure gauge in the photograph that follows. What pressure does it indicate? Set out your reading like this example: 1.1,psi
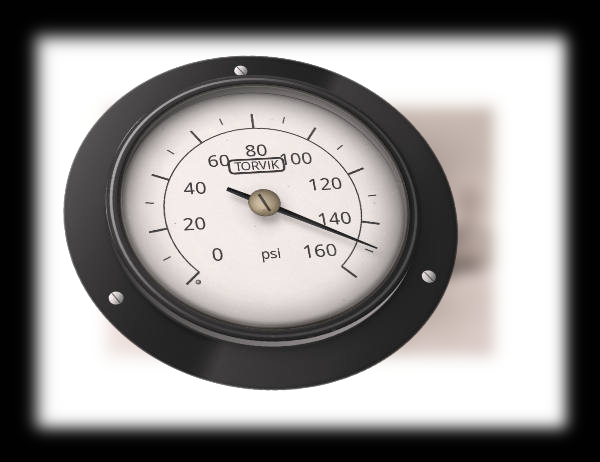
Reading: 150,psi
